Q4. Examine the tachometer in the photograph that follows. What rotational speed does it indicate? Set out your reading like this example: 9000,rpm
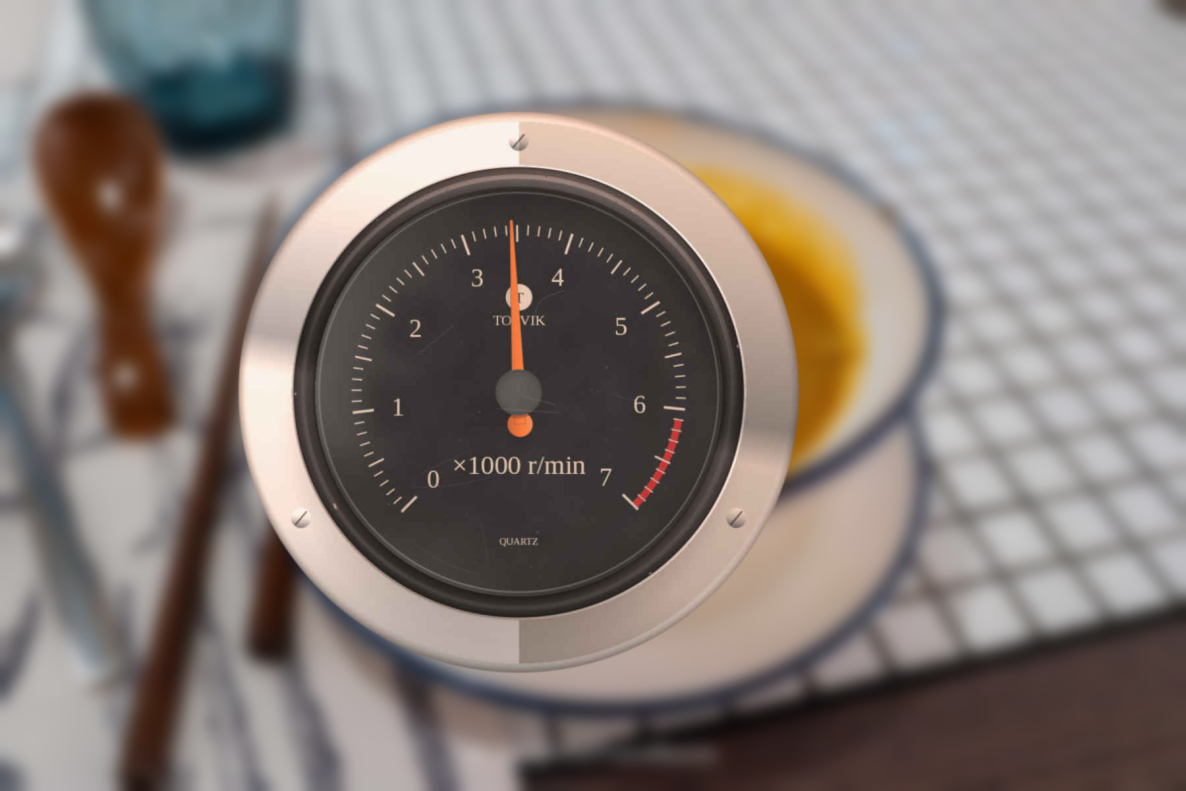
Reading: 3450,rpm
